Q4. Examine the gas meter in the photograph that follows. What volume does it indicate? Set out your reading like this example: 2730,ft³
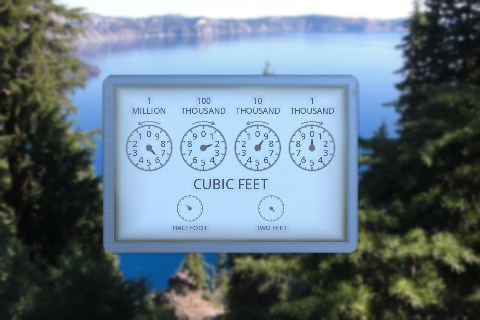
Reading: 619000,ft³
